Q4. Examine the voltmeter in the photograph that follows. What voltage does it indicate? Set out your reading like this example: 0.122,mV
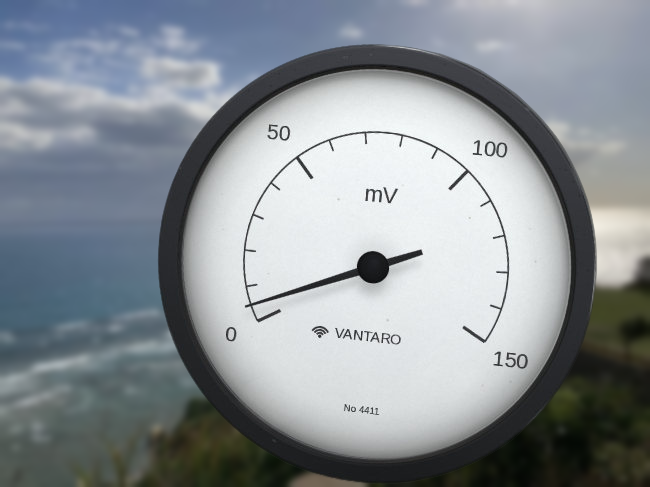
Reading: 5,mV
